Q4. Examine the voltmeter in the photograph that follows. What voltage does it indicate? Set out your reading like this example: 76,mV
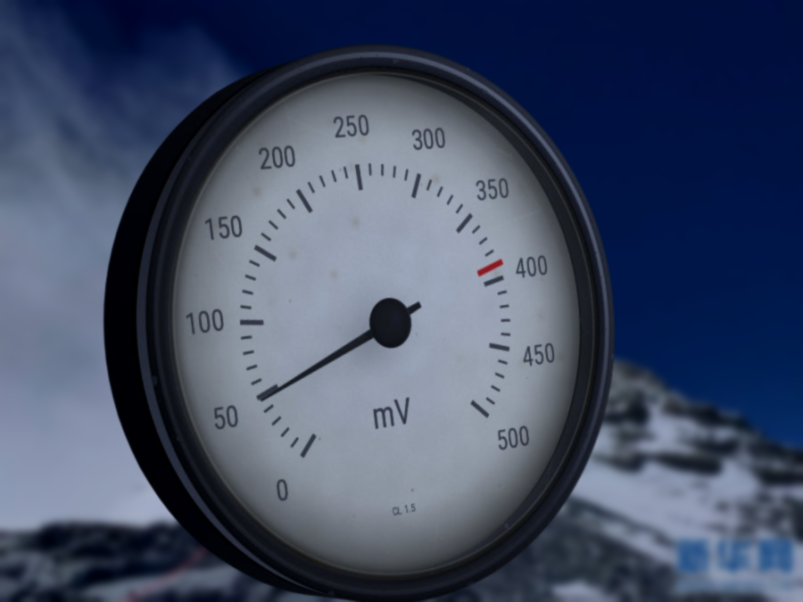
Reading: 50,mV
